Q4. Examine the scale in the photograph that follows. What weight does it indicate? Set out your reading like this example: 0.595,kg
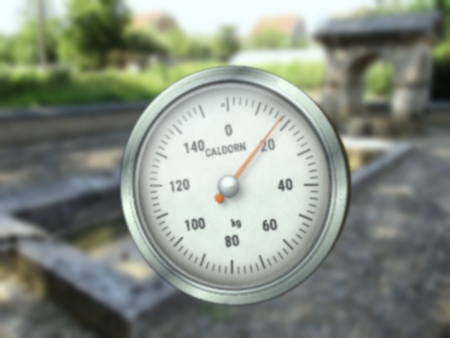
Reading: 18,kg
